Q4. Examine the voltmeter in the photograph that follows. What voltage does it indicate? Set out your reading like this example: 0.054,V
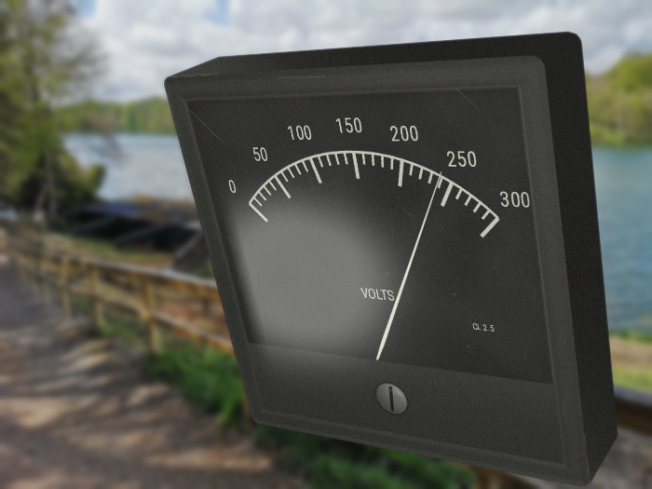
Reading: 240,V
